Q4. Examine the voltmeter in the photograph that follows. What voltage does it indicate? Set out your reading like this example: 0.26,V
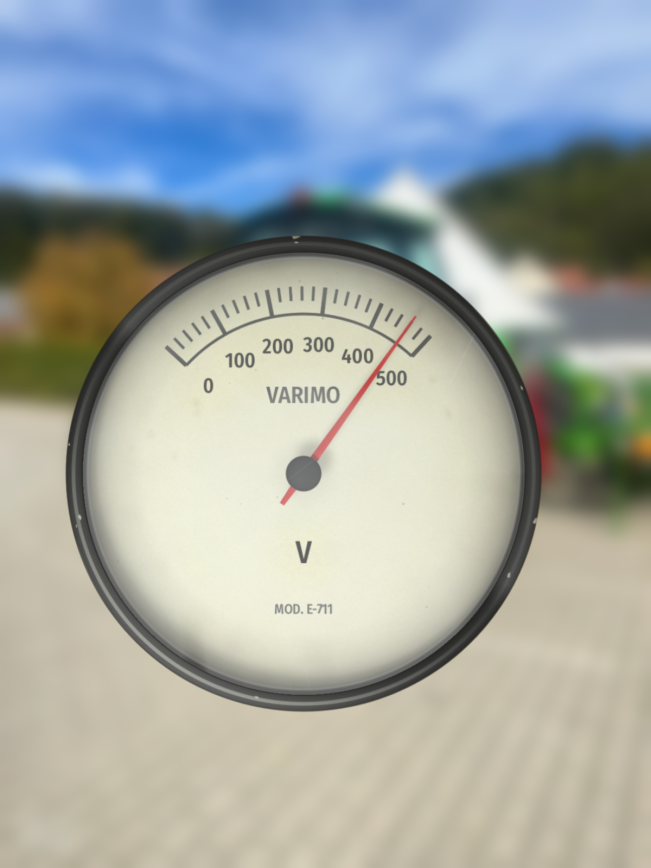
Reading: 460,V
